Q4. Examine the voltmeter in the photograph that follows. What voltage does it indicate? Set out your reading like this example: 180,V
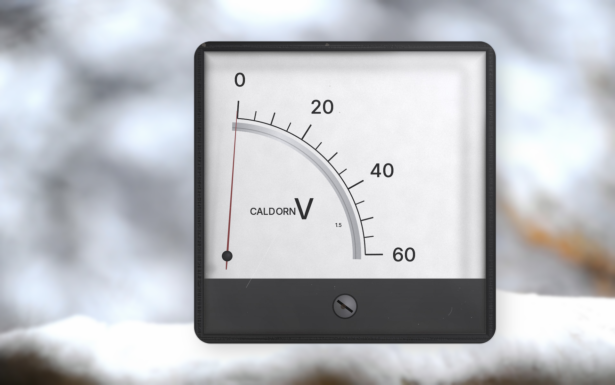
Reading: 0,V
